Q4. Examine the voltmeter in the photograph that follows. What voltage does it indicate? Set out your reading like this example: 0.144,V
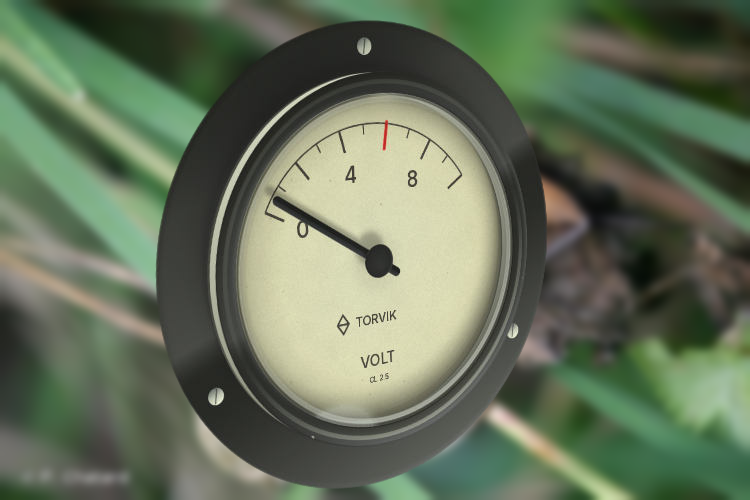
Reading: 0.5,V
